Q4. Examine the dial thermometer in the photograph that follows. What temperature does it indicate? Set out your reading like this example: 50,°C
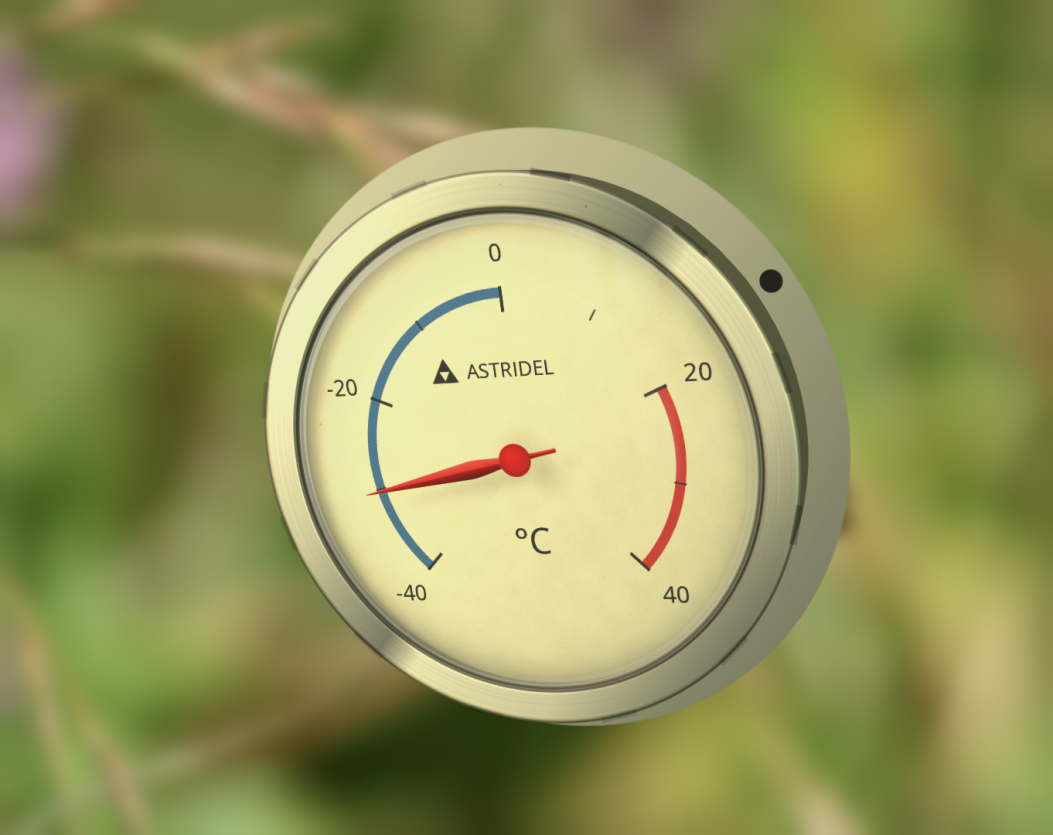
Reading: -30,°C
